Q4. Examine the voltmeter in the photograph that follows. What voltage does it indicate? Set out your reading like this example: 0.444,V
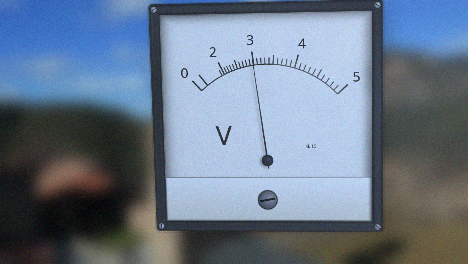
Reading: 3,V
